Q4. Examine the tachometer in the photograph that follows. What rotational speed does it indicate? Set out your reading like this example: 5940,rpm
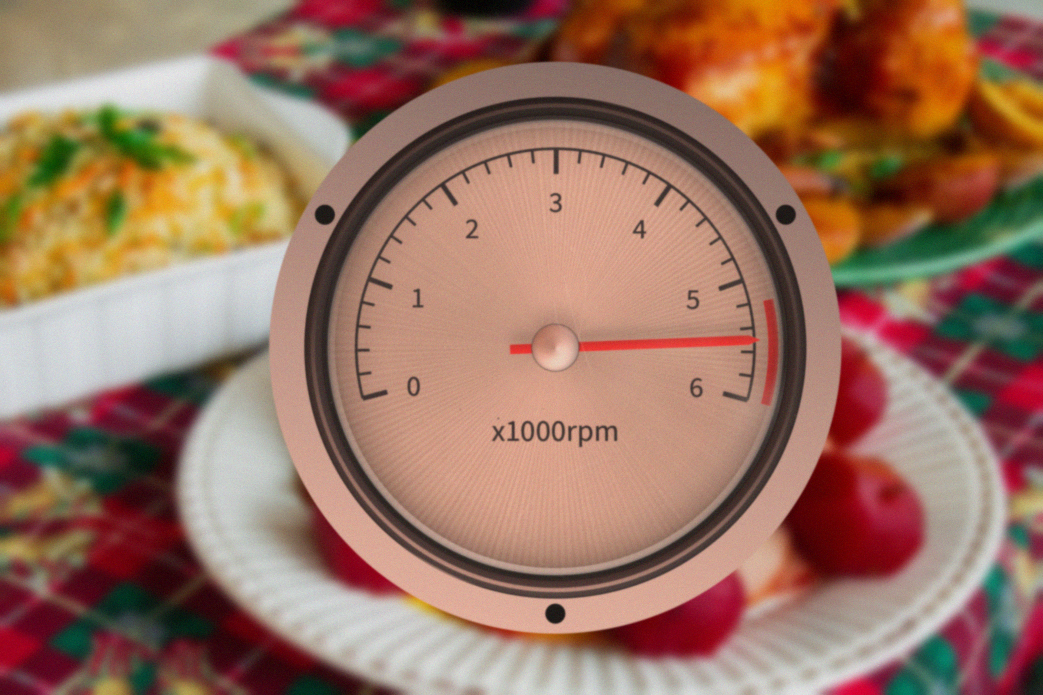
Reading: 5500,rpm
